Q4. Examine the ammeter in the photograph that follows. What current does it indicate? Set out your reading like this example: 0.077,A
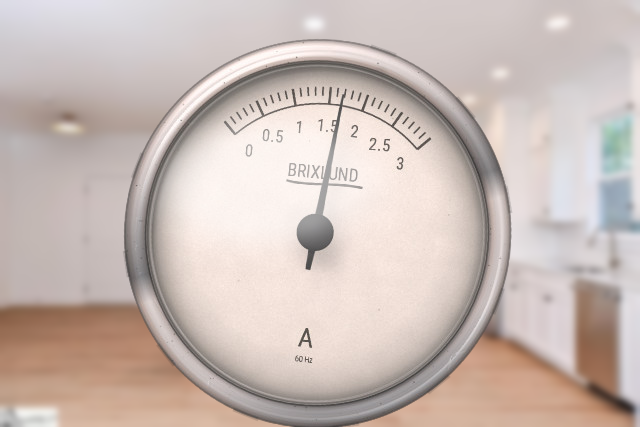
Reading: 1.7,A
